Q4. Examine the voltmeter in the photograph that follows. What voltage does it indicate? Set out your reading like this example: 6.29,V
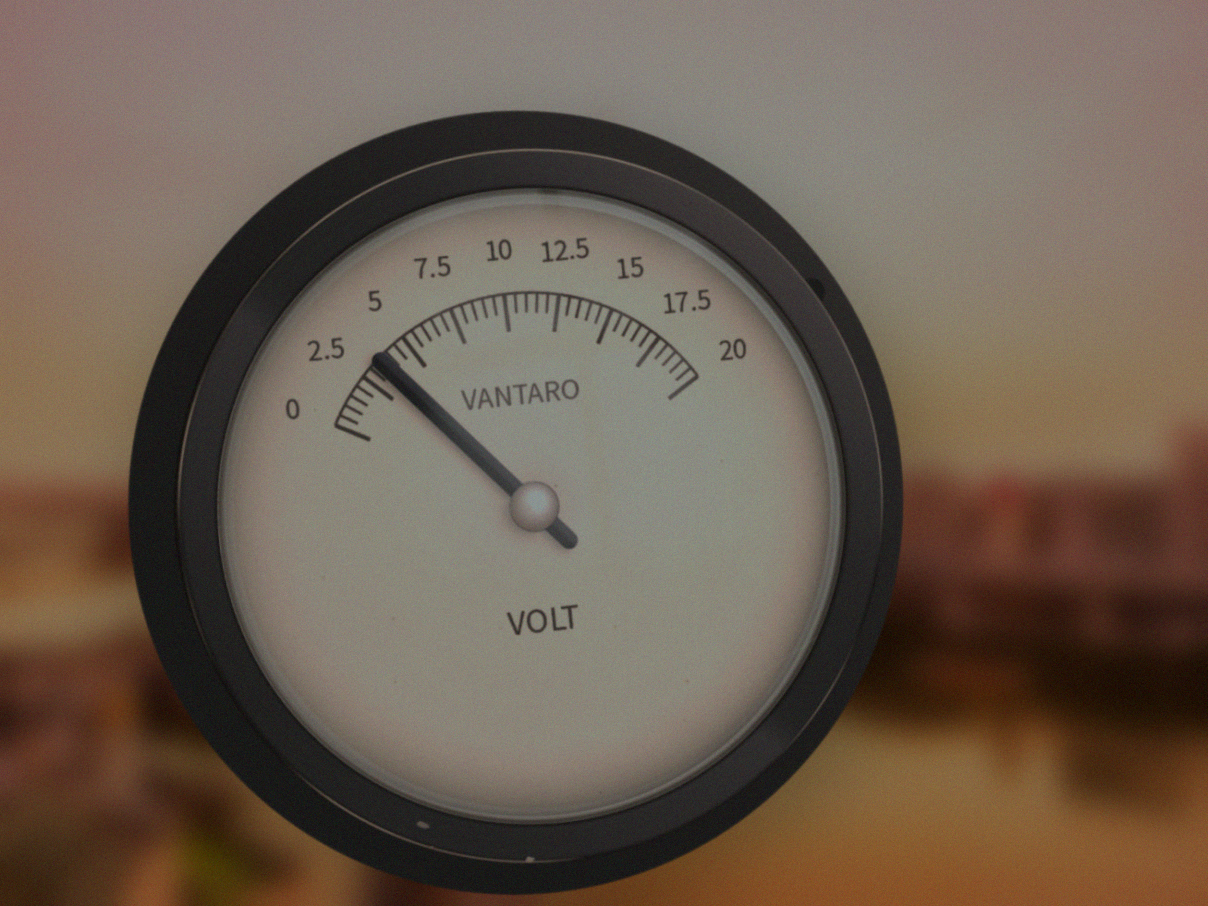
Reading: 3.5,V
